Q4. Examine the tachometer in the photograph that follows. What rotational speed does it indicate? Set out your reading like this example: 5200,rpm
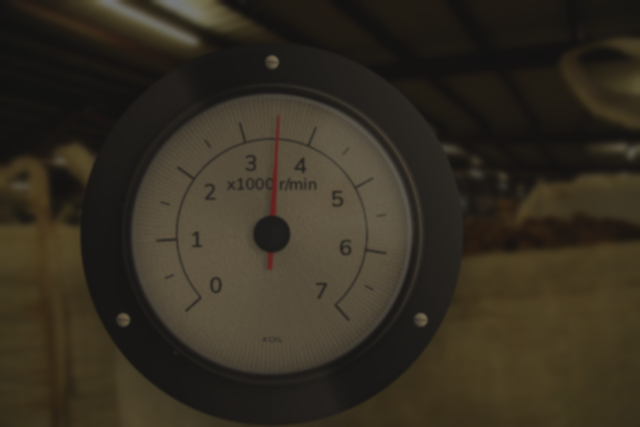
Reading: 3500,rpm
